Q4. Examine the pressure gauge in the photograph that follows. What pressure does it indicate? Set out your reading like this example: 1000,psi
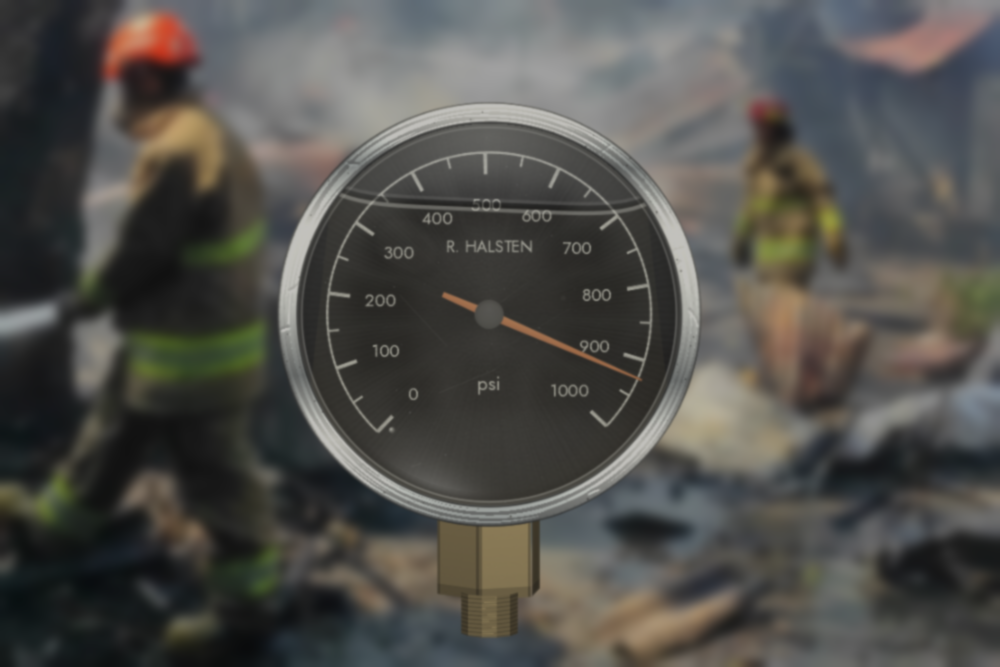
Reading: 925,psi
